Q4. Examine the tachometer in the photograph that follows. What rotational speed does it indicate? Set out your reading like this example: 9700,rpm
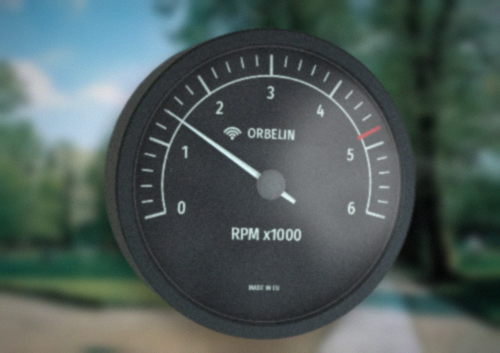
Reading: 1400,rpm
